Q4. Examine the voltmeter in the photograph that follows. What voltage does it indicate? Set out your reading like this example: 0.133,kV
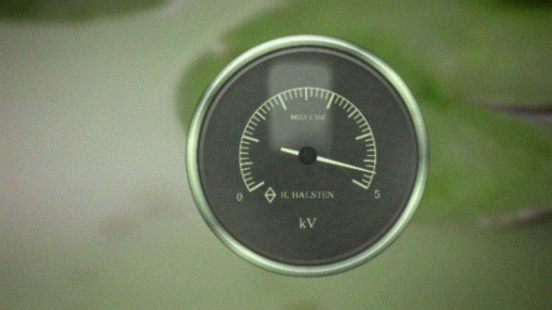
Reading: 4.7,kV
